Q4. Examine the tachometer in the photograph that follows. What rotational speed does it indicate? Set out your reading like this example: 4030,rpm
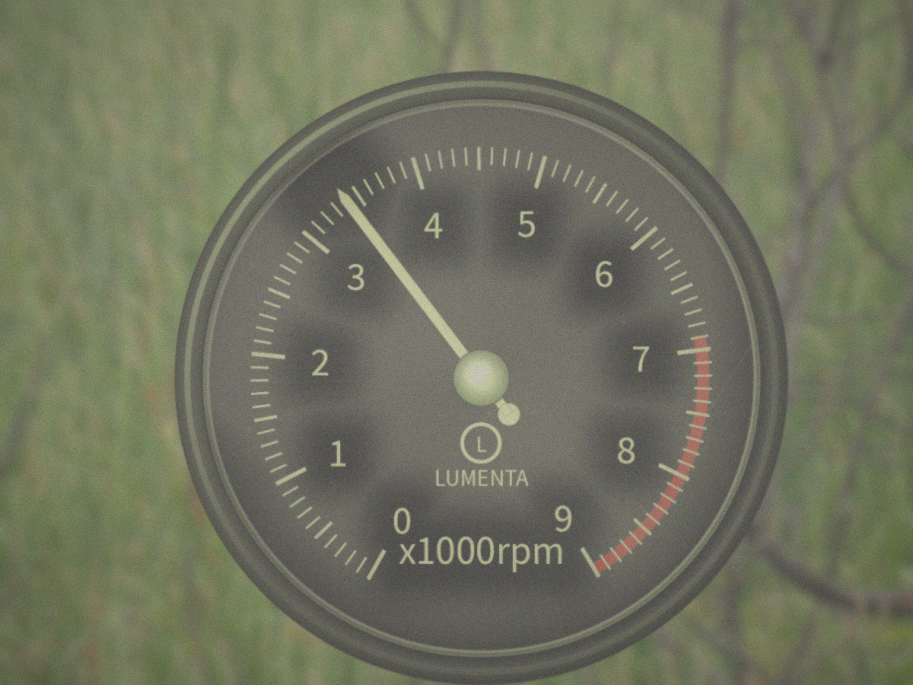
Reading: 3400,rpm
